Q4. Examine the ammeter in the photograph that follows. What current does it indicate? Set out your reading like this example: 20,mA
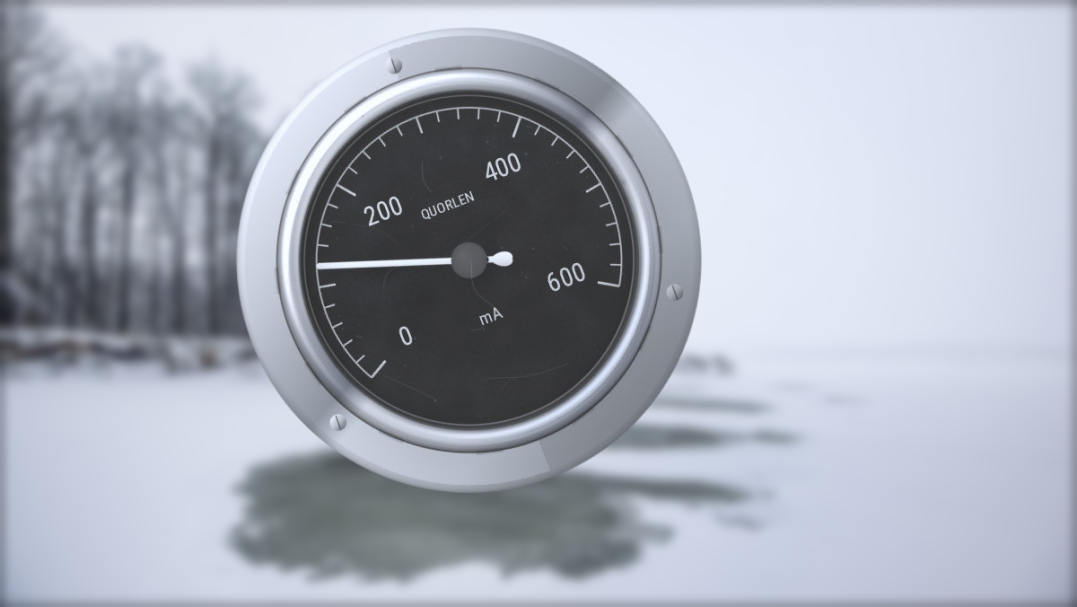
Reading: 120,mA
